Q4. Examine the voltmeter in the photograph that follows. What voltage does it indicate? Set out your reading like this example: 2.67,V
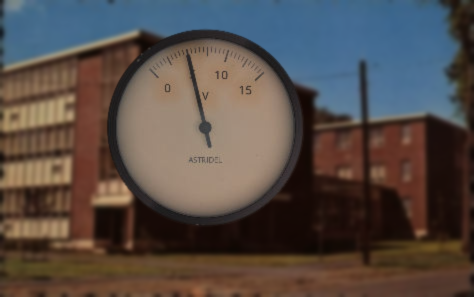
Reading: 5,V
